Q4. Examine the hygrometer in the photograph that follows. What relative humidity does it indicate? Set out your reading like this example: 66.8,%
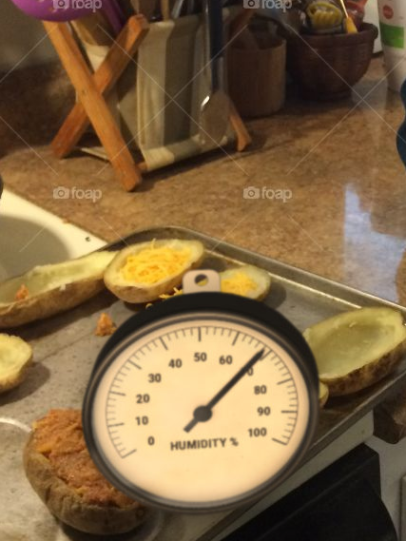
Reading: 68,%
